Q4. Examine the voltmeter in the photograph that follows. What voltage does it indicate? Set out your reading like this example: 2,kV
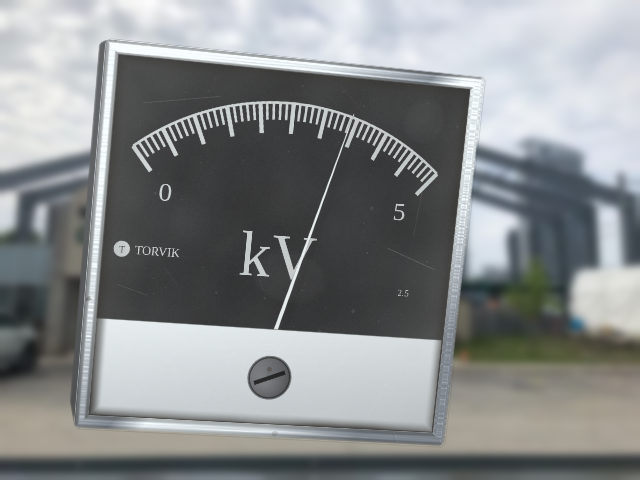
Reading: 3.4,kV
